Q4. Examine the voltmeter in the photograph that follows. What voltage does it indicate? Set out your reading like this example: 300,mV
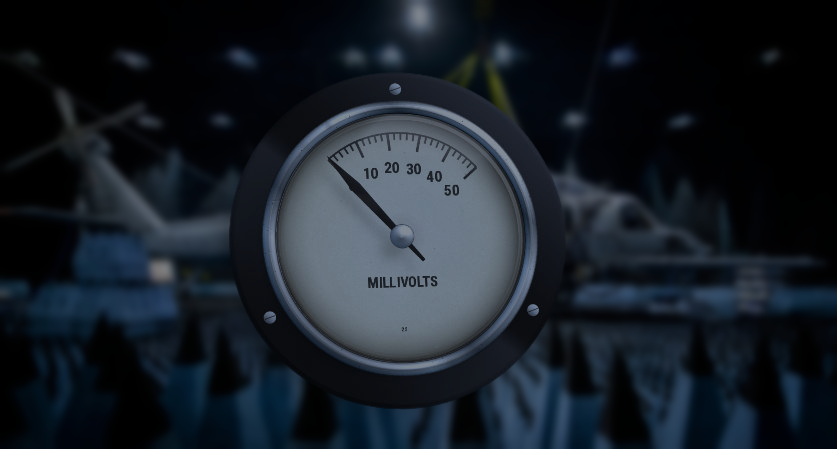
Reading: 0,mV
